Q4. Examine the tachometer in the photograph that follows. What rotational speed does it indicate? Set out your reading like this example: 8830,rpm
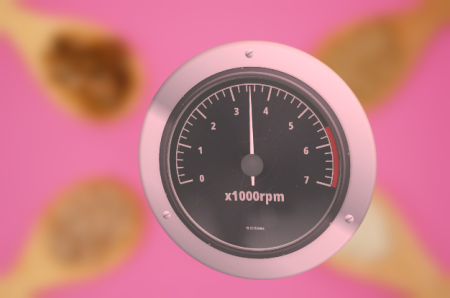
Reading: 3500,rpm
